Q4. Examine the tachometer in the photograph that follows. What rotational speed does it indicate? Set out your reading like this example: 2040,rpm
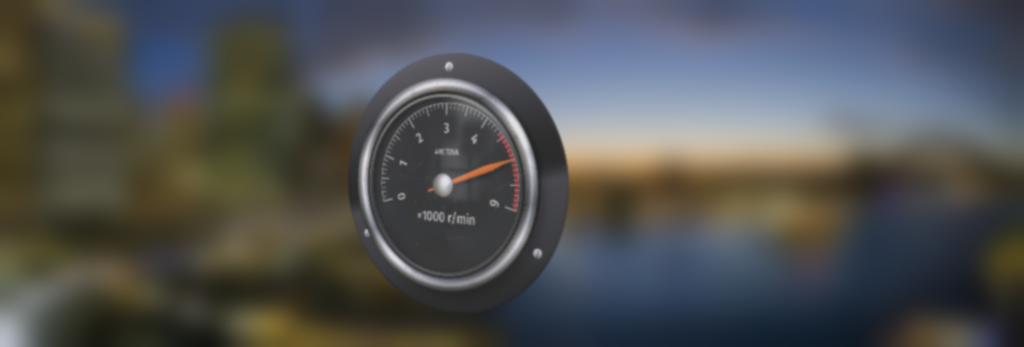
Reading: 5000,rpm
